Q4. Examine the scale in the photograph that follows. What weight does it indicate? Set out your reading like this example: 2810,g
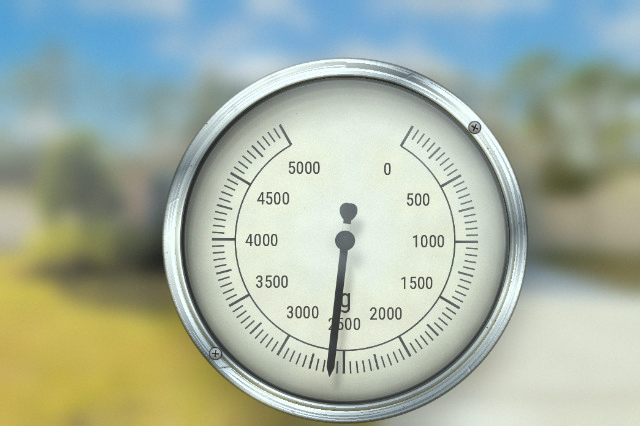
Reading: 2600,g
